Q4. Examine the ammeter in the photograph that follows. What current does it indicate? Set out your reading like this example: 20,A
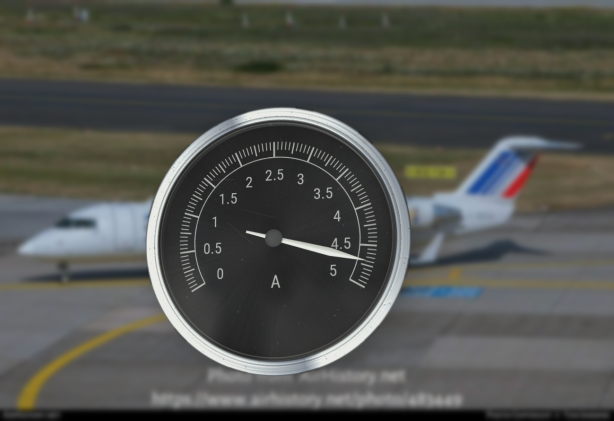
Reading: 4.7,A
